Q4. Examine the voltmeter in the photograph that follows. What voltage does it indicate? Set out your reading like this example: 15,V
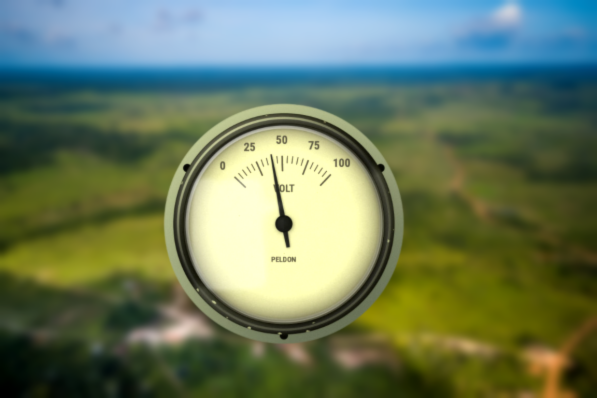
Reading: 40,V
